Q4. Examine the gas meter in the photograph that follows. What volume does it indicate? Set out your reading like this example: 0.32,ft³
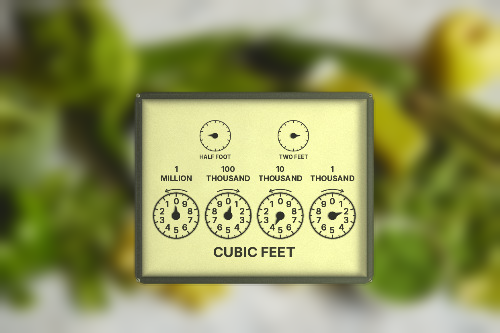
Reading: 4200,ft³
